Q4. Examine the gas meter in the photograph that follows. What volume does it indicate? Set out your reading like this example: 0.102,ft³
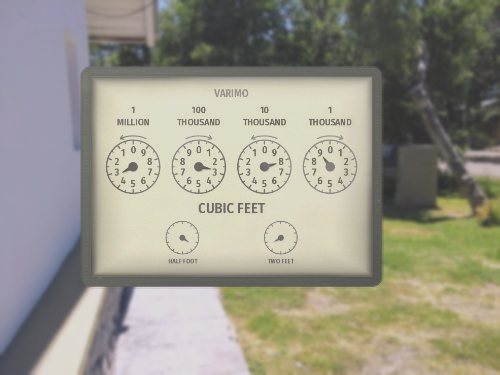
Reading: 327900,ft³
